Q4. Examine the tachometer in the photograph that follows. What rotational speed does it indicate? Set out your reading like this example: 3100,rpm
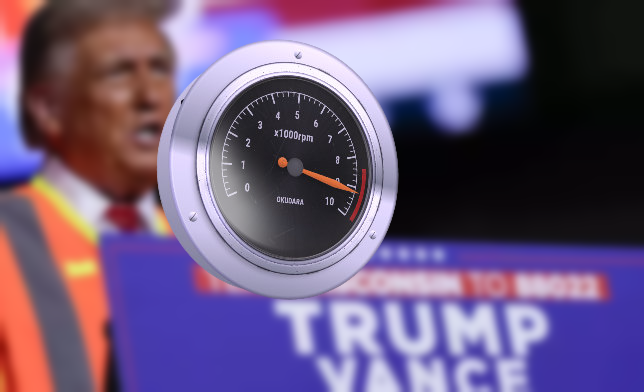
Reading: 9200,rpm
